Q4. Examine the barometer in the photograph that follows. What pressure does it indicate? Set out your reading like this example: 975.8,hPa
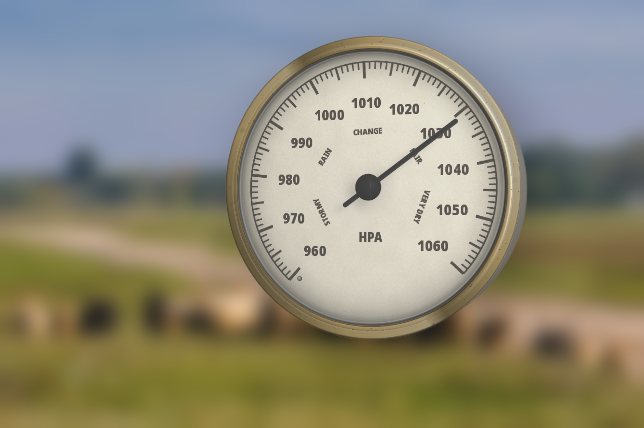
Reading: 1031,hPa
